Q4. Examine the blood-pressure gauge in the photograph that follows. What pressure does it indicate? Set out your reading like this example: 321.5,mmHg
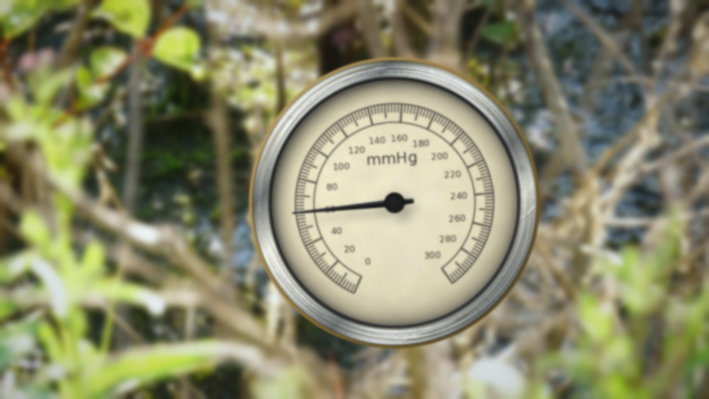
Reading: 60,mmHg
